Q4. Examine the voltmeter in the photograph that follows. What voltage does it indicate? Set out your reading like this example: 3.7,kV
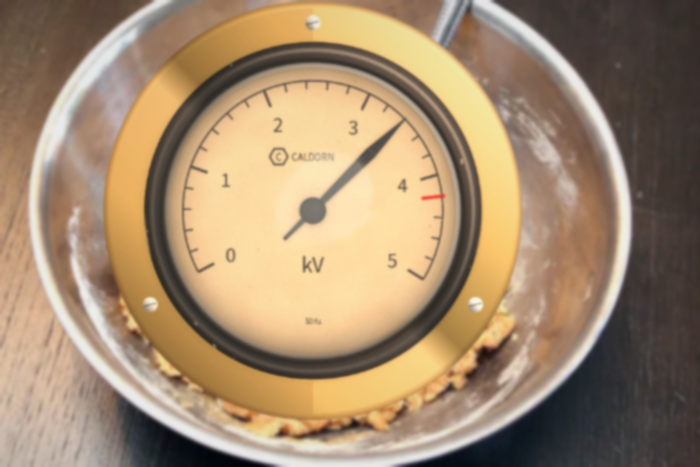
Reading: 3.4,kV
